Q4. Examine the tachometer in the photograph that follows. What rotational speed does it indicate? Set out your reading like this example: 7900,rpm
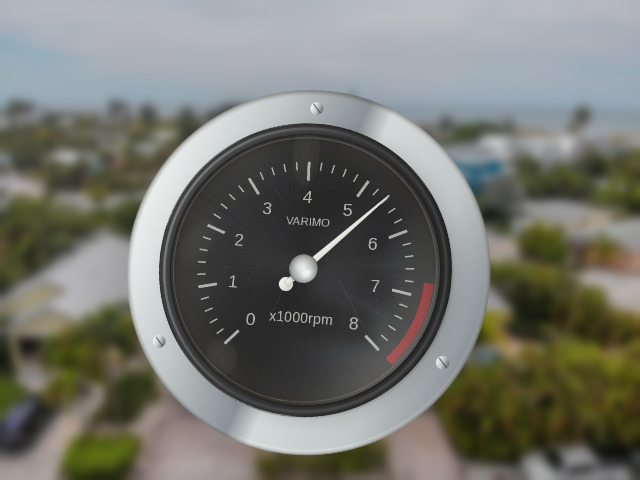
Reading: 5400,rpm
